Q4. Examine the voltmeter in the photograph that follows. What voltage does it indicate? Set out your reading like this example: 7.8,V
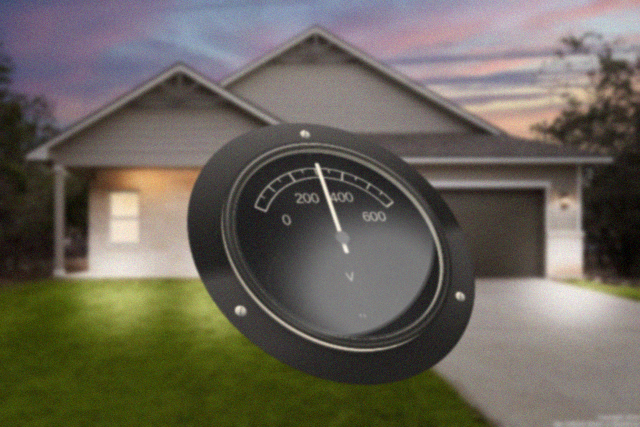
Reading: 300,V
